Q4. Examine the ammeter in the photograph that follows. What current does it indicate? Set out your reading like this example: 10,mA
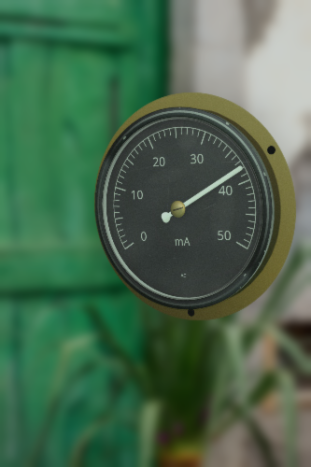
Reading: 38,mA
